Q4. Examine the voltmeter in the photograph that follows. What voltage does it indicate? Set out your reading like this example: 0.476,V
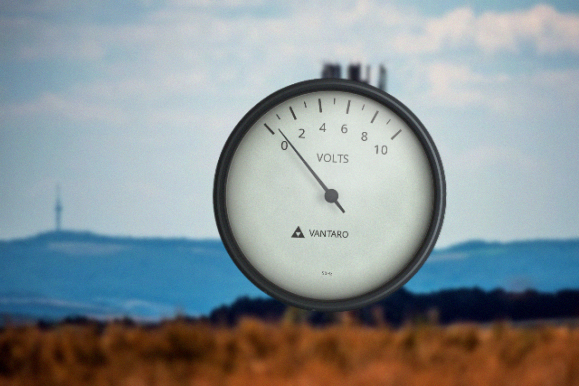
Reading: 0.5,V
